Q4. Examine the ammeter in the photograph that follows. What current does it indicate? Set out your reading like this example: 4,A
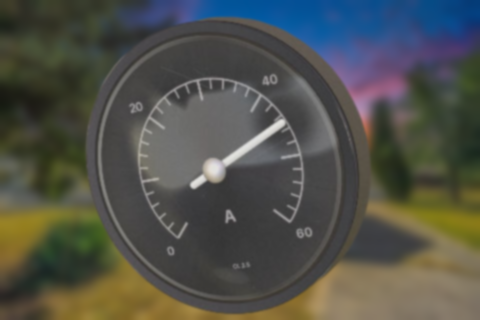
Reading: 45,A
